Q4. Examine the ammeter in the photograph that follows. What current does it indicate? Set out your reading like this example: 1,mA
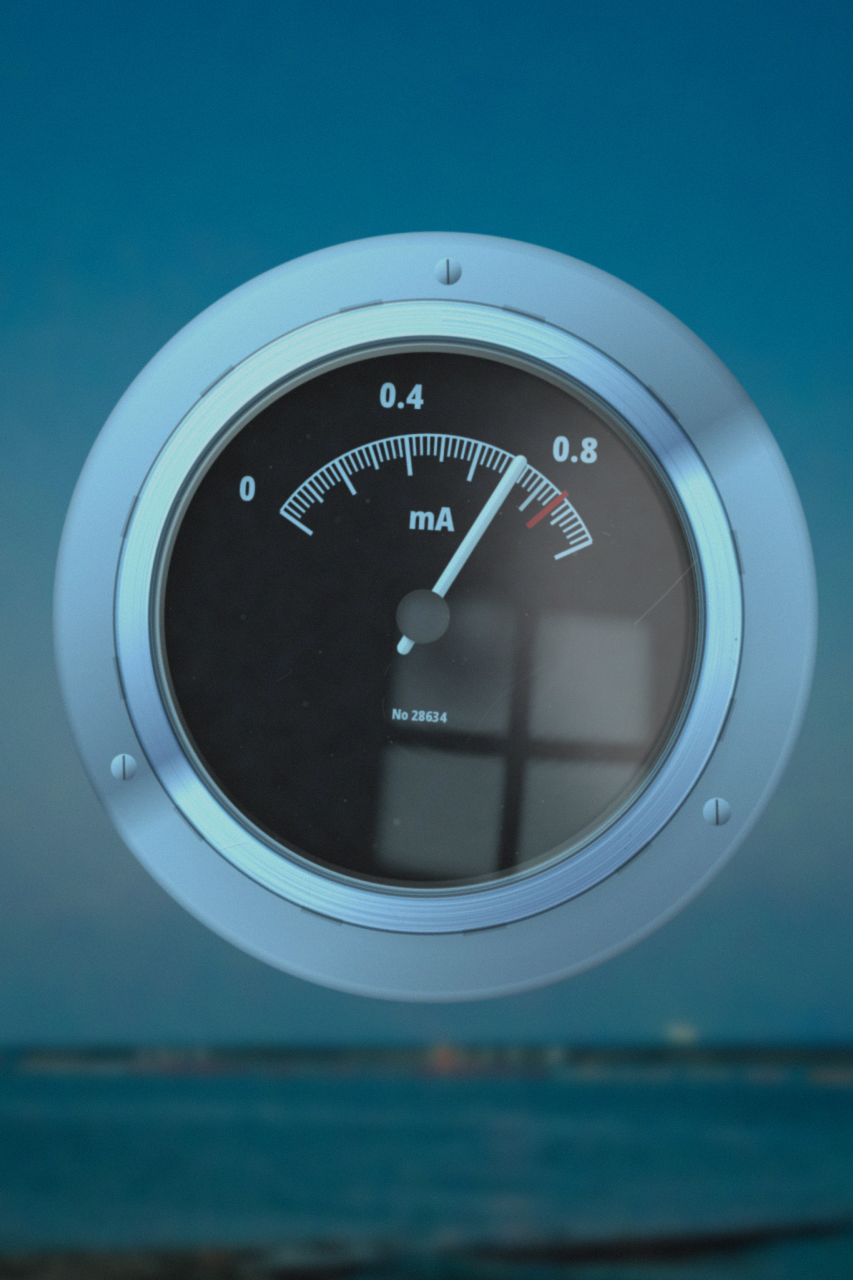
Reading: 0.72,mA
